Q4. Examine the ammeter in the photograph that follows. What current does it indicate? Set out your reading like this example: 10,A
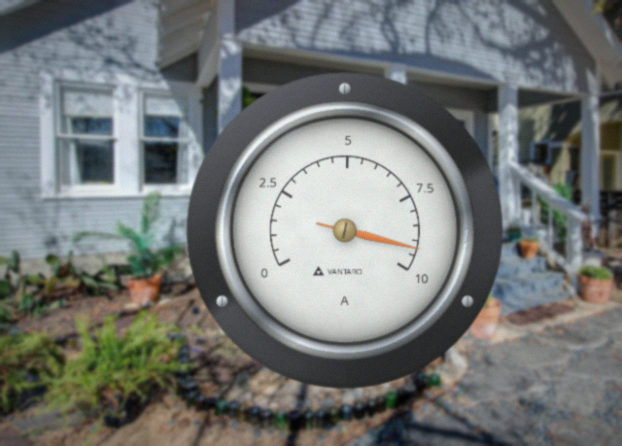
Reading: 9.25,A
